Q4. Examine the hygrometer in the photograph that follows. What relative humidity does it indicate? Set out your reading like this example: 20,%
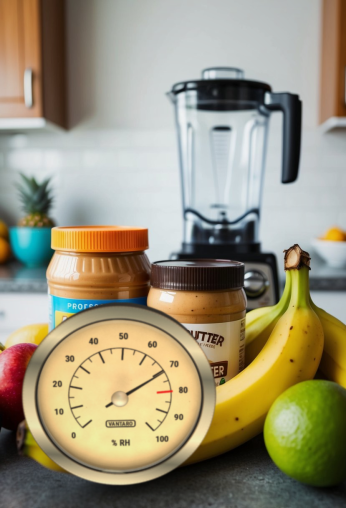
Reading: 70,%
